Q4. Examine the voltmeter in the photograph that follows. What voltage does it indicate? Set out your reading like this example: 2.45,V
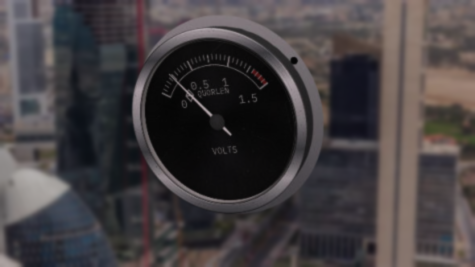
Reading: 0.25,V
